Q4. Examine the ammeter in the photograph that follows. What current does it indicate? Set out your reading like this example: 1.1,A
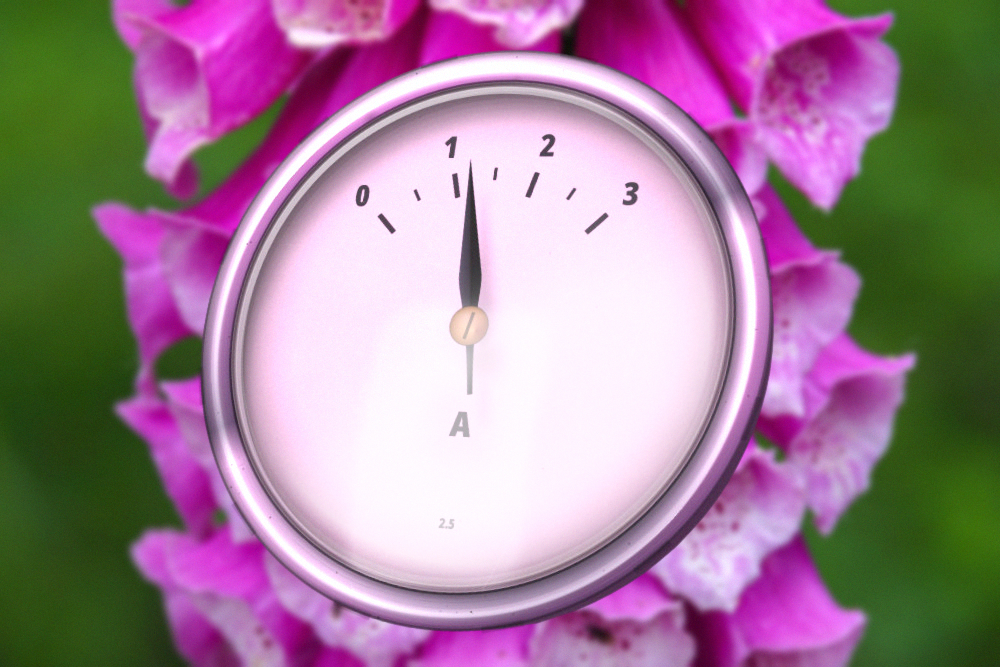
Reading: 1.25,A
